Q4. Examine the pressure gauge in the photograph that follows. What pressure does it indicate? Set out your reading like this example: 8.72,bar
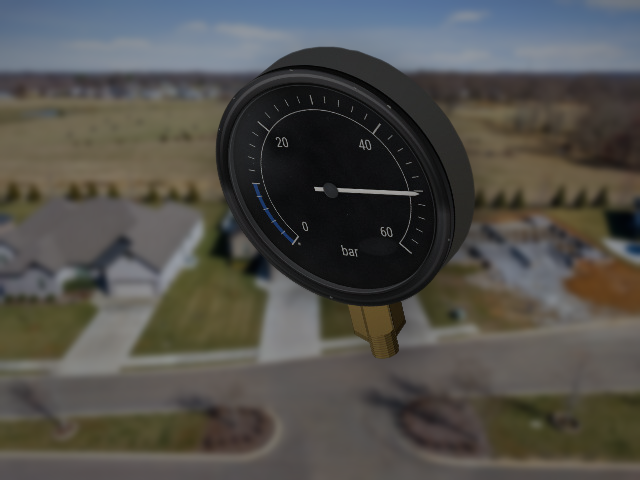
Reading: 50,bar
